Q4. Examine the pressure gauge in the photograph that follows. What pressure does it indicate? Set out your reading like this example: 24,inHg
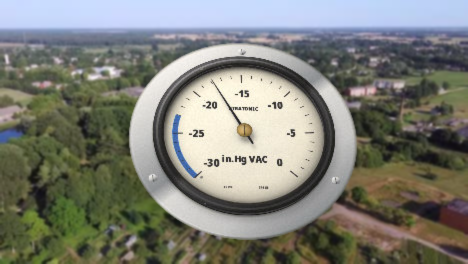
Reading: -18,inHg
